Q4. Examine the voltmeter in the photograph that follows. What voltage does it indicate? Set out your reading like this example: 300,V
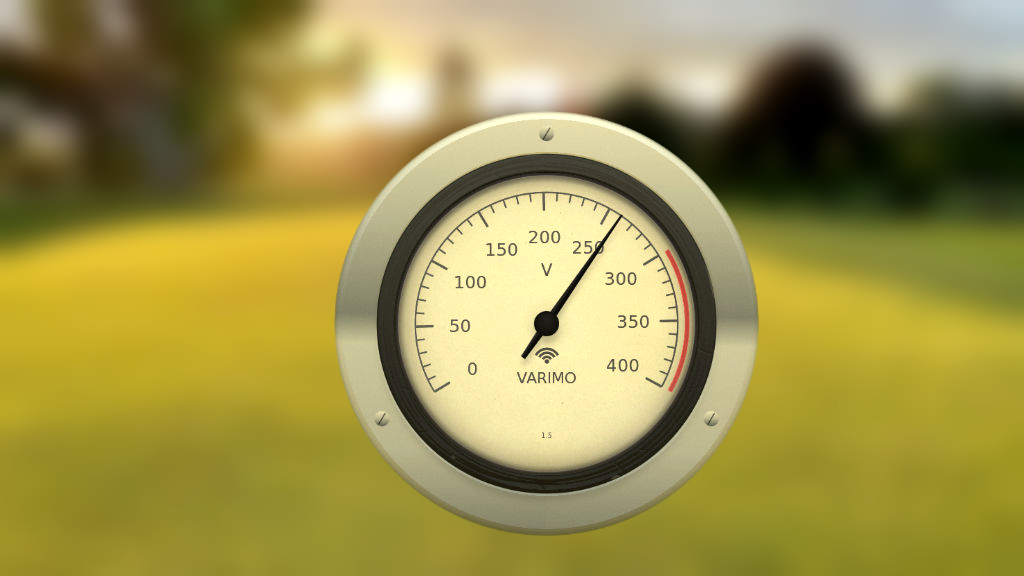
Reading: 260,V
